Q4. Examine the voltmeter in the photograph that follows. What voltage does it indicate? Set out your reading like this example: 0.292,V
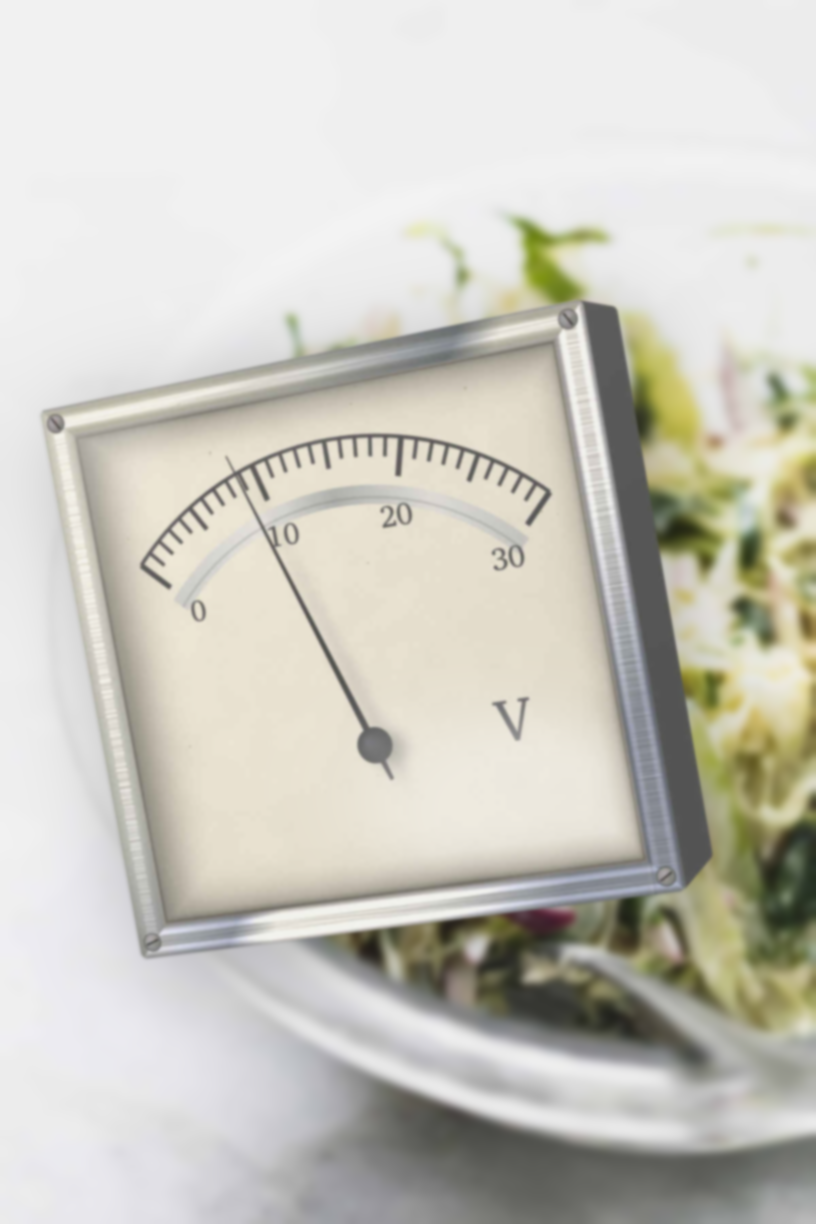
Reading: 9,V
